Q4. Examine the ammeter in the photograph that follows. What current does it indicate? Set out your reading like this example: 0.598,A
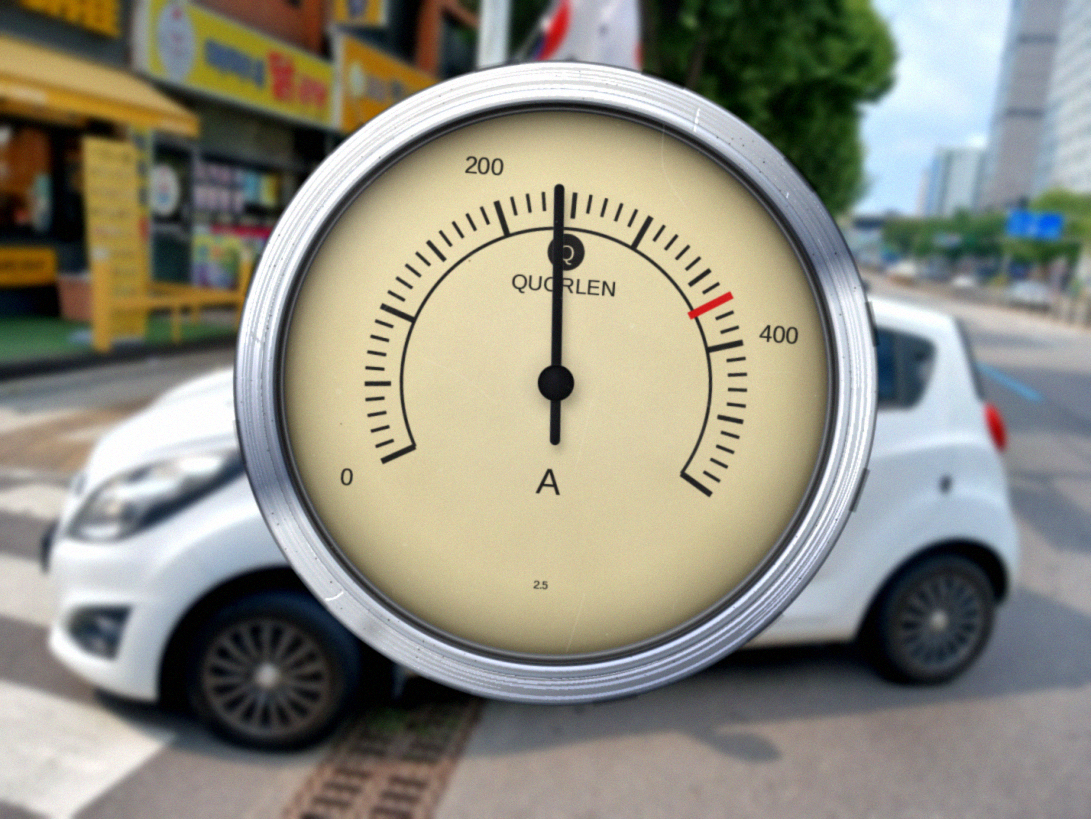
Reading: 240,A
